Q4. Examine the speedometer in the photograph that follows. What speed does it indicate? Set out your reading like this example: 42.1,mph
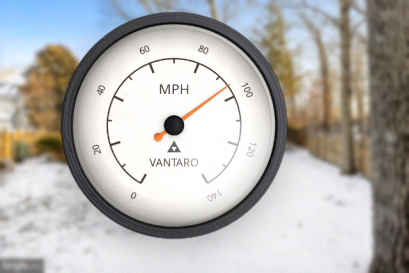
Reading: 95,mph
